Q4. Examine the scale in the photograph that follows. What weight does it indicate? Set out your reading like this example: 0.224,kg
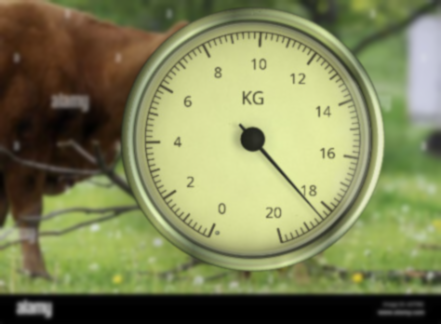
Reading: 18.4,kg
